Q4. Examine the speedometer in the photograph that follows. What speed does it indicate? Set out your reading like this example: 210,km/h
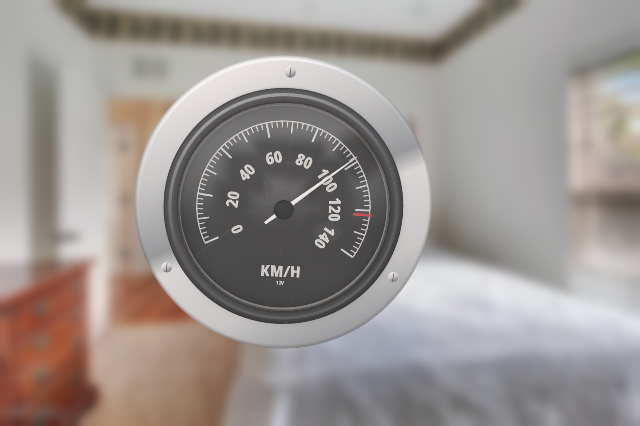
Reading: 98,km/h
